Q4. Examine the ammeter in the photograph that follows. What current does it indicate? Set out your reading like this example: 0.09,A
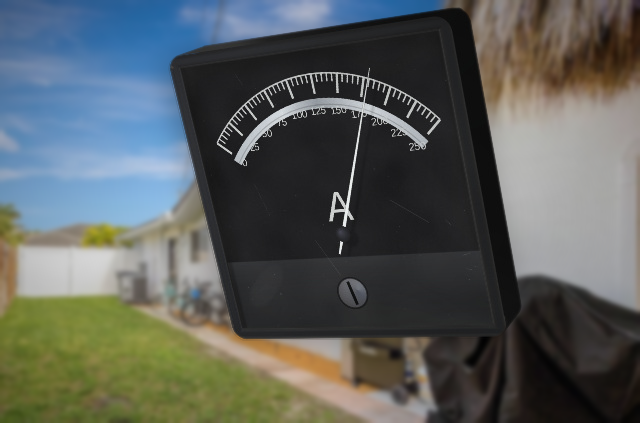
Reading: 180,A
